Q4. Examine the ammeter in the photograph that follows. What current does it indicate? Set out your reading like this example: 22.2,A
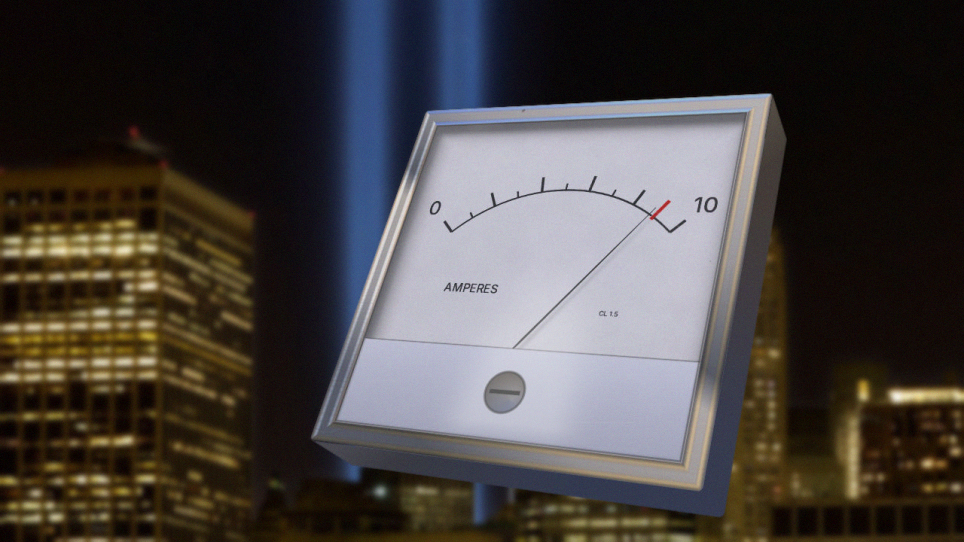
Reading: 9,A
